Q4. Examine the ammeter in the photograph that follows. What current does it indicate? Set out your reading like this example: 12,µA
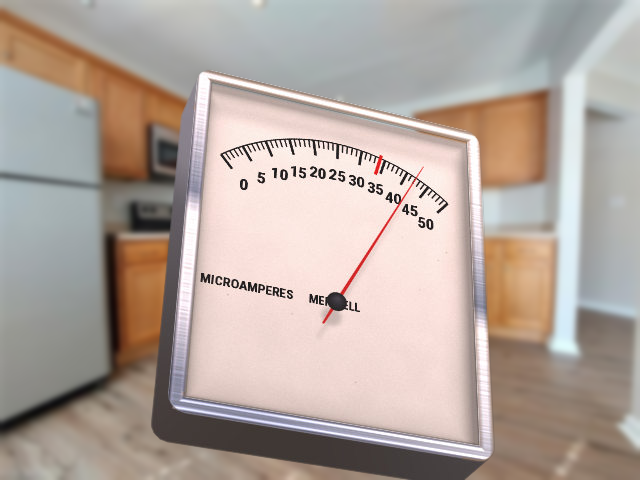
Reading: 42,µA
